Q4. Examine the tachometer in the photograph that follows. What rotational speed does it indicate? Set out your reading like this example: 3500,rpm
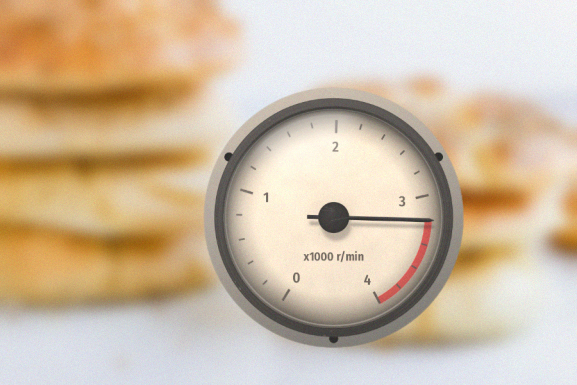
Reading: 3200,rpm
